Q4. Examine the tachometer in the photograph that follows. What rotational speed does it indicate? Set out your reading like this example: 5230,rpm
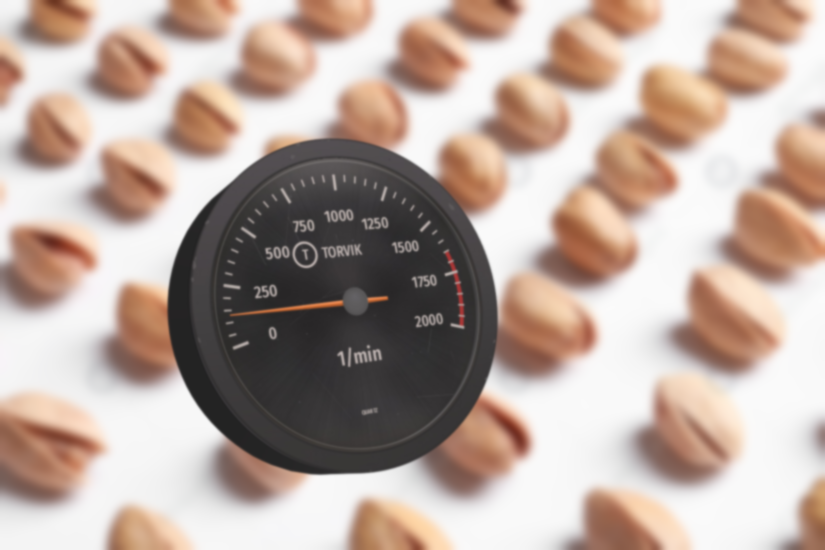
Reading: 125,rpm
